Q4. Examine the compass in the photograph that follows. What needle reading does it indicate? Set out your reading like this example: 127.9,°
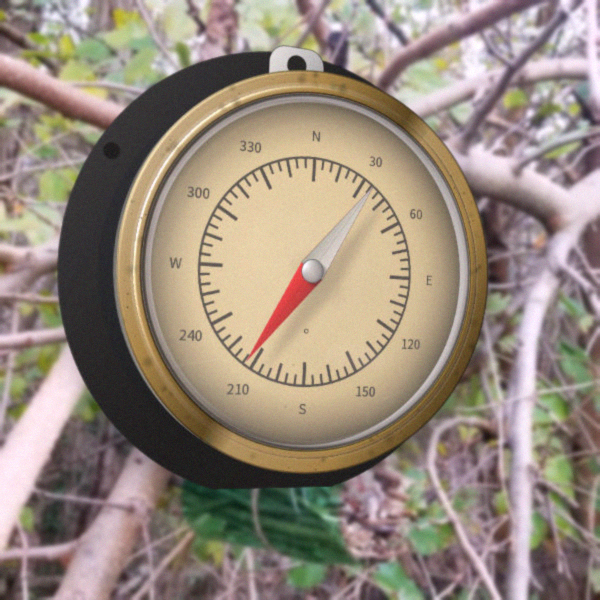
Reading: 215,°
